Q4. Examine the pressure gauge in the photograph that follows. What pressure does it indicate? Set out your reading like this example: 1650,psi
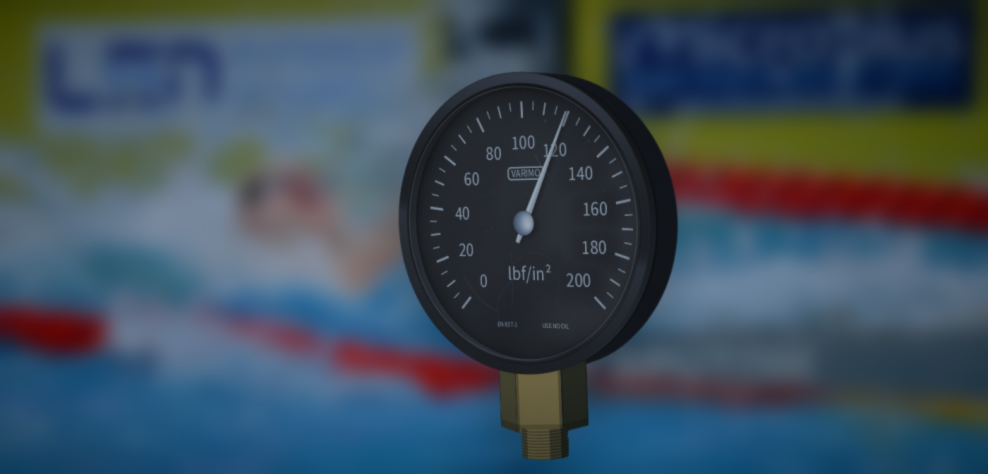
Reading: 120,psi
